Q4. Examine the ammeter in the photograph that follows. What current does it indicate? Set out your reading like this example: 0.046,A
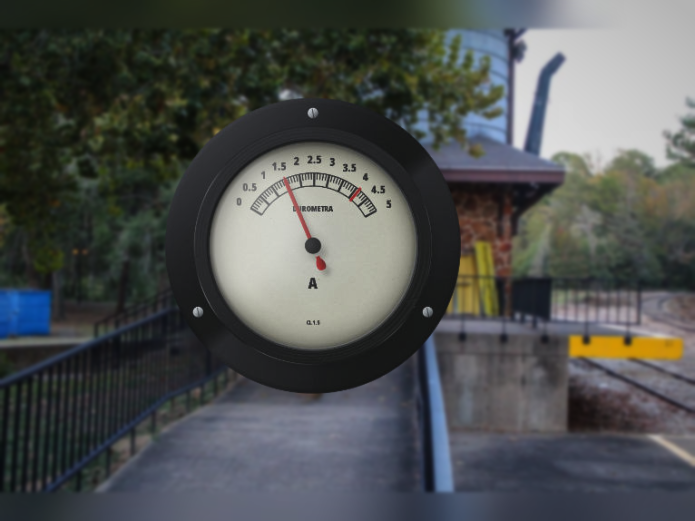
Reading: 1.5,A
